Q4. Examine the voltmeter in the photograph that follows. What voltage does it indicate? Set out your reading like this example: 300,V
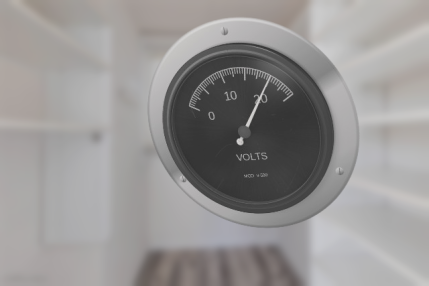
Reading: 20,V
